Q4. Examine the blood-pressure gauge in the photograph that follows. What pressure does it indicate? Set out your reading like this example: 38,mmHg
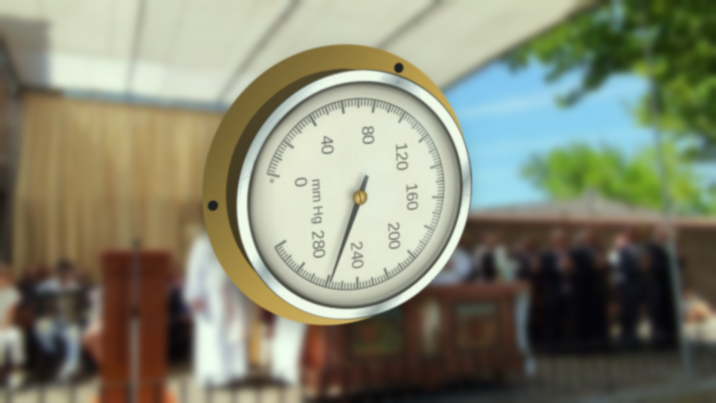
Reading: 260,mmHg
